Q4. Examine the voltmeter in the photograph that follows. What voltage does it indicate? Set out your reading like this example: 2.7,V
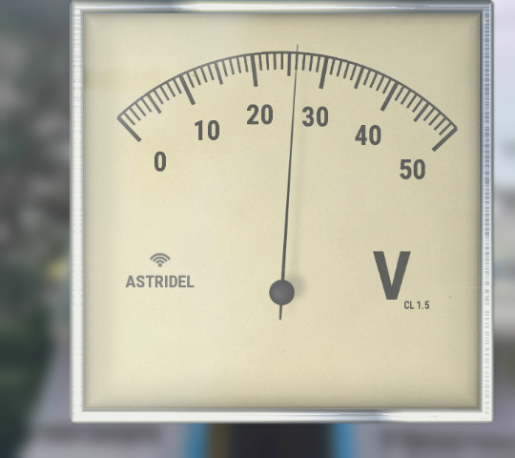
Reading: 26,V
